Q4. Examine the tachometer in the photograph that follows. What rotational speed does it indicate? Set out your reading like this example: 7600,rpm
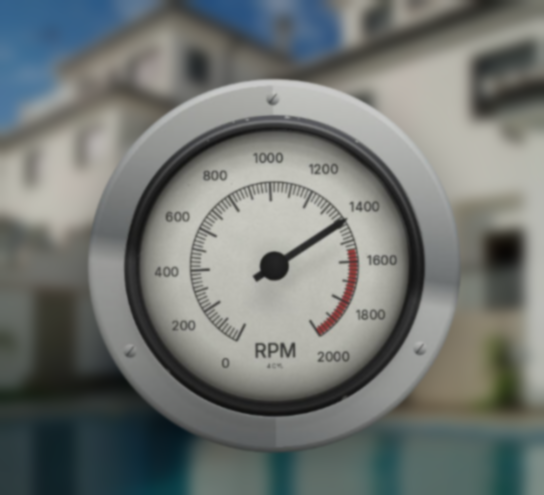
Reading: 1400,rpm
